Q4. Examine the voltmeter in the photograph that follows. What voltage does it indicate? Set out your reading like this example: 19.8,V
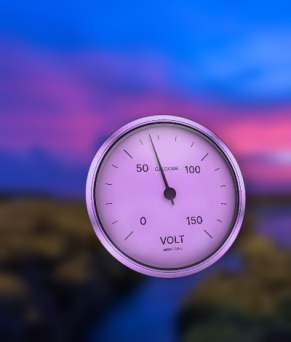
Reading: 65,V
